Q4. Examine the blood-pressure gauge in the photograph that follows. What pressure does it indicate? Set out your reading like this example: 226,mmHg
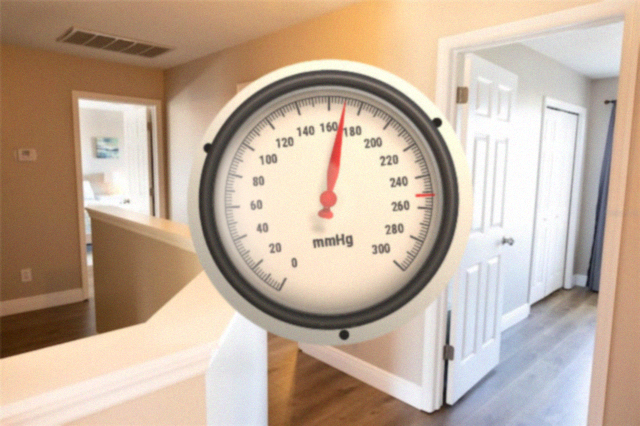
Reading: 170,mmHg
